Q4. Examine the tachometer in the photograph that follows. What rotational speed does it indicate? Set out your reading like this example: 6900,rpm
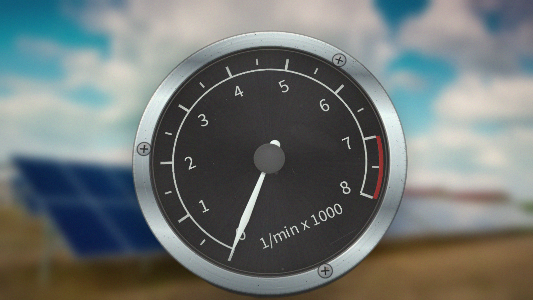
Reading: 0,rpm
